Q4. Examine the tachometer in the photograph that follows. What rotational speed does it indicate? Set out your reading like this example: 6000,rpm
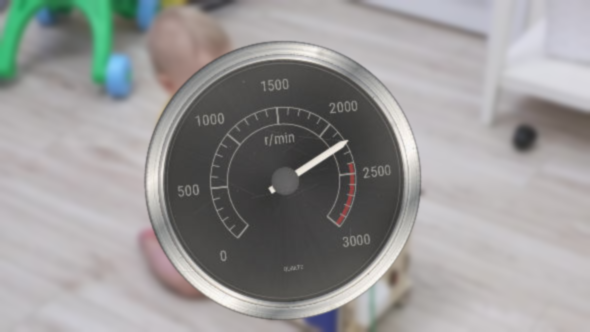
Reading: 2200,rpm
